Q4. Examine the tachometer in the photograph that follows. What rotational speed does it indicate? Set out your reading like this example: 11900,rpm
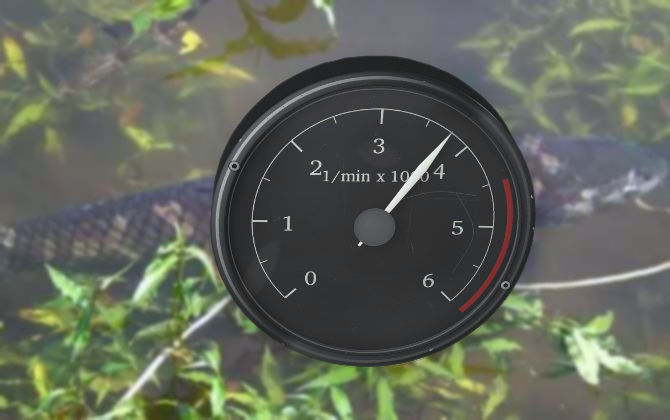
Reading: 3750,rpm
